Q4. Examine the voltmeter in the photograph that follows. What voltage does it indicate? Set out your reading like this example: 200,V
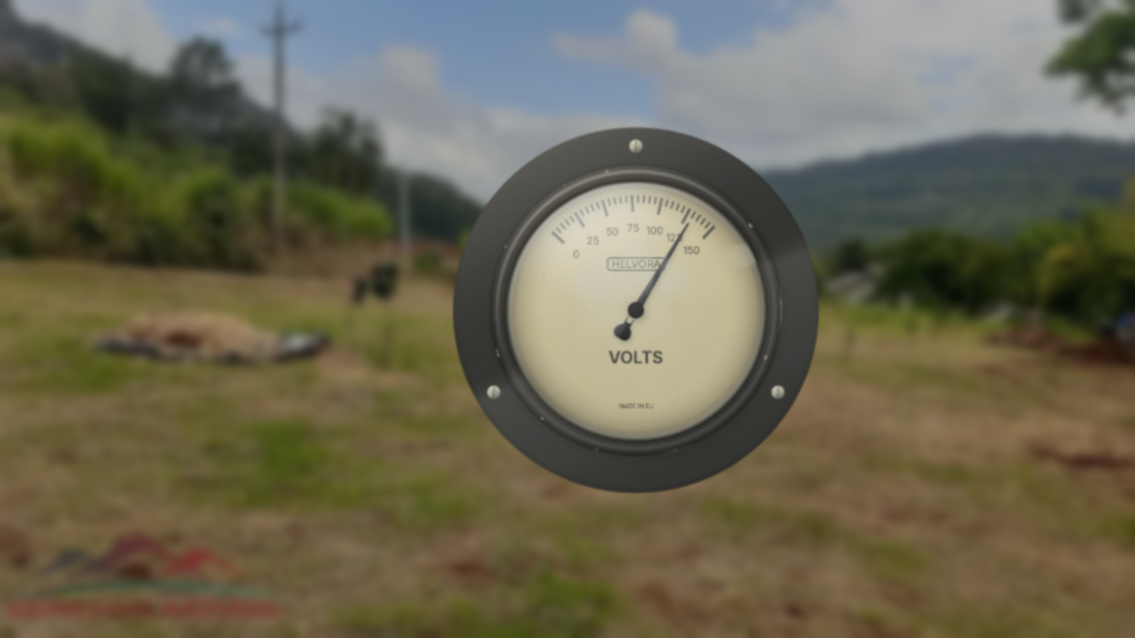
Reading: 130,V
